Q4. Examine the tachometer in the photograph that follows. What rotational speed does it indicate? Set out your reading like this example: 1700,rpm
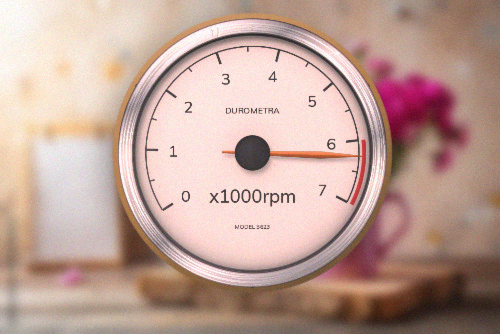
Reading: 6250,rpm
